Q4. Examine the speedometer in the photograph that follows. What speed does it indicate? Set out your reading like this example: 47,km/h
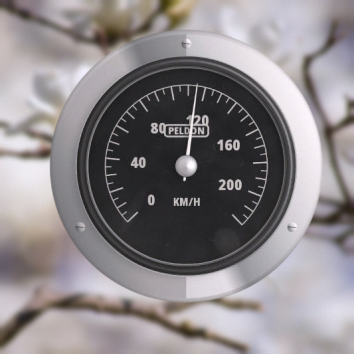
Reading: 115,km/h
